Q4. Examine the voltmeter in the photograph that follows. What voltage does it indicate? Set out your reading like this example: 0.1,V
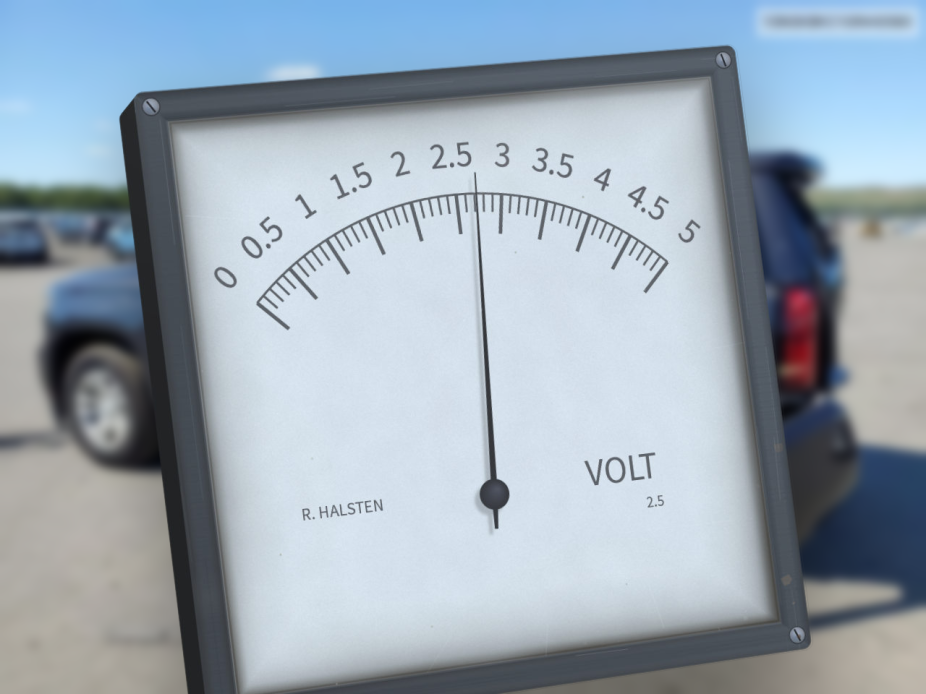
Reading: 2.7,V
